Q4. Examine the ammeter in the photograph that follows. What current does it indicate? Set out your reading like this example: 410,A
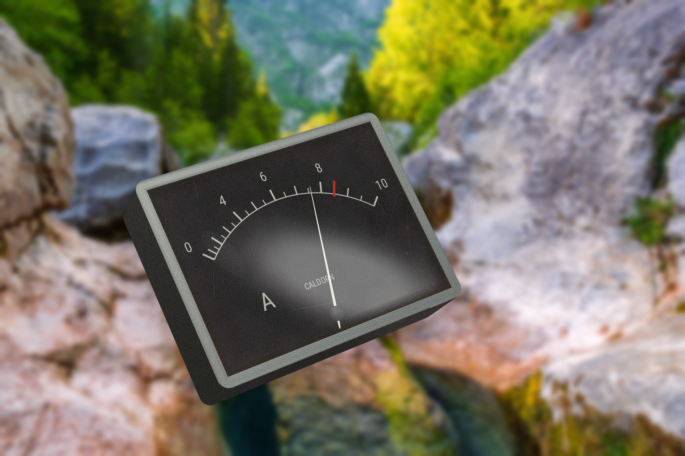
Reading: 7.5,A
